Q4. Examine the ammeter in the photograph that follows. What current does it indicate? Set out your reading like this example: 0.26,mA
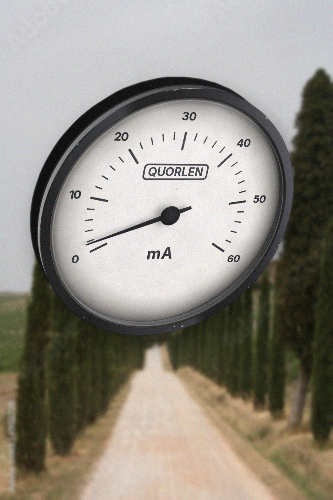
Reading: 2,mA
